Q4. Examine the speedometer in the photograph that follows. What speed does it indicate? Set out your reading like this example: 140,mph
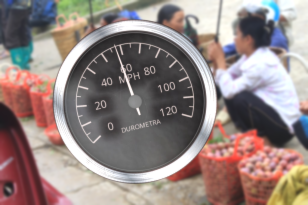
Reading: 57.5,mph
